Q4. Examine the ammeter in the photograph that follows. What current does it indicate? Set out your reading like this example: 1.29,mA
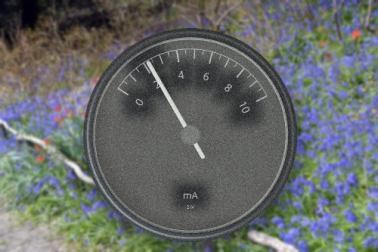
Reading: 2.25,mA
